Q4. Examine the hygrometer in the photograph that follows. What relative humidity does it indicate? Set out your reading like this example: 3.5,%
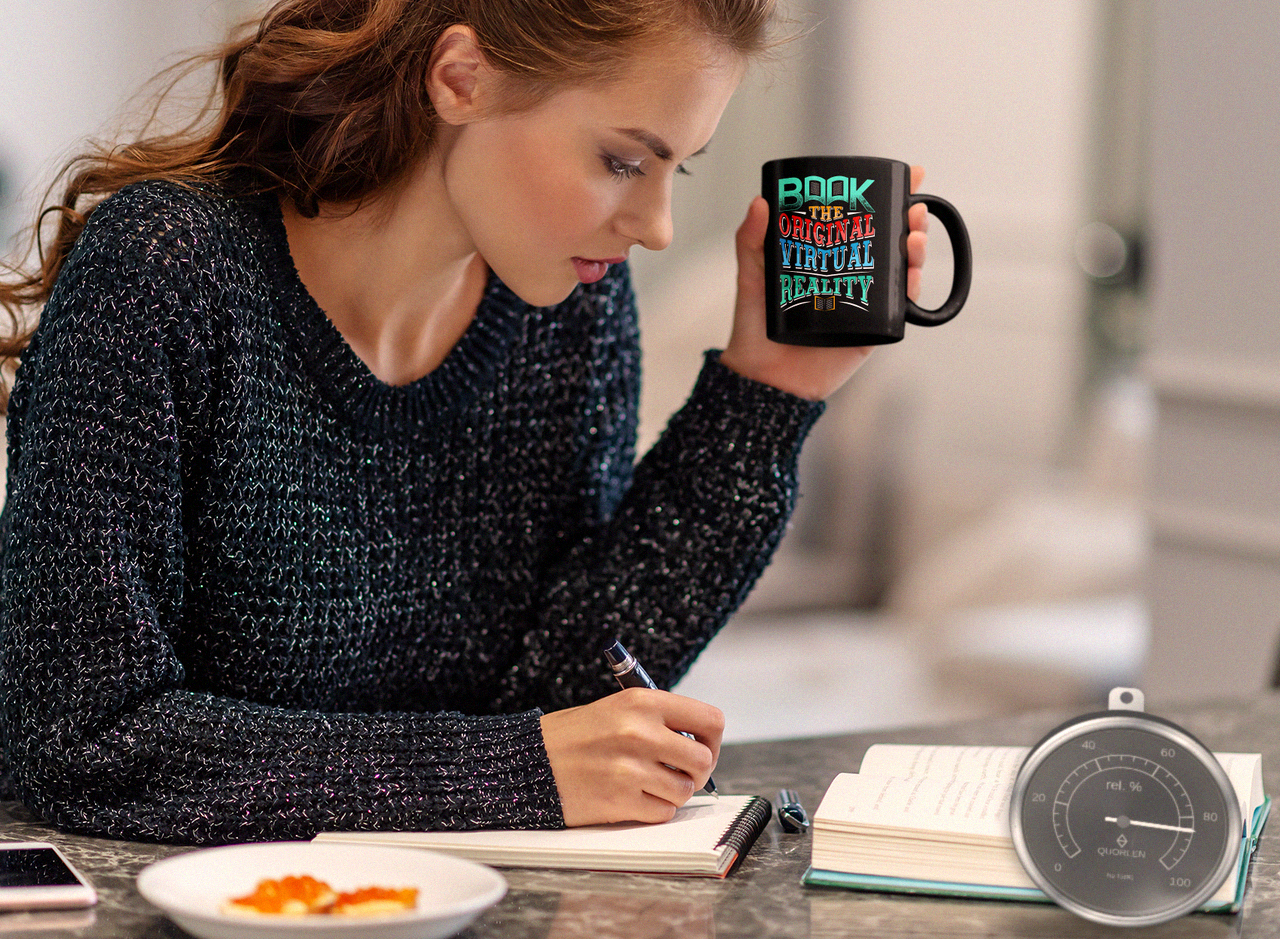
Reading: 84,%
